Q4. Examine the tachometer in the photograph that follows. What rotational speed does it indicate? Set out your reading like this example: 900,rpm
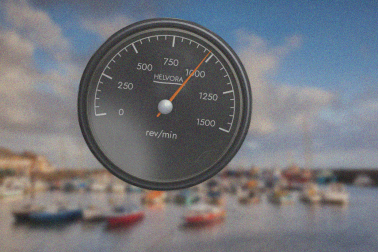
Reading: 975,rpm
